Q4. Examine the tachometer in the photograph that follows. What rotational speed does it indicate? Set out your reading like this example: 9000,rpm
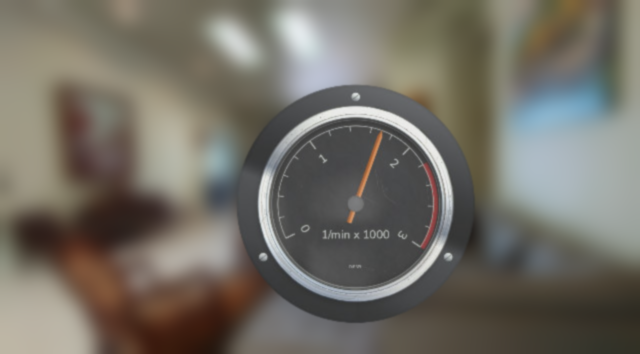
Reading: 1700,rpm
